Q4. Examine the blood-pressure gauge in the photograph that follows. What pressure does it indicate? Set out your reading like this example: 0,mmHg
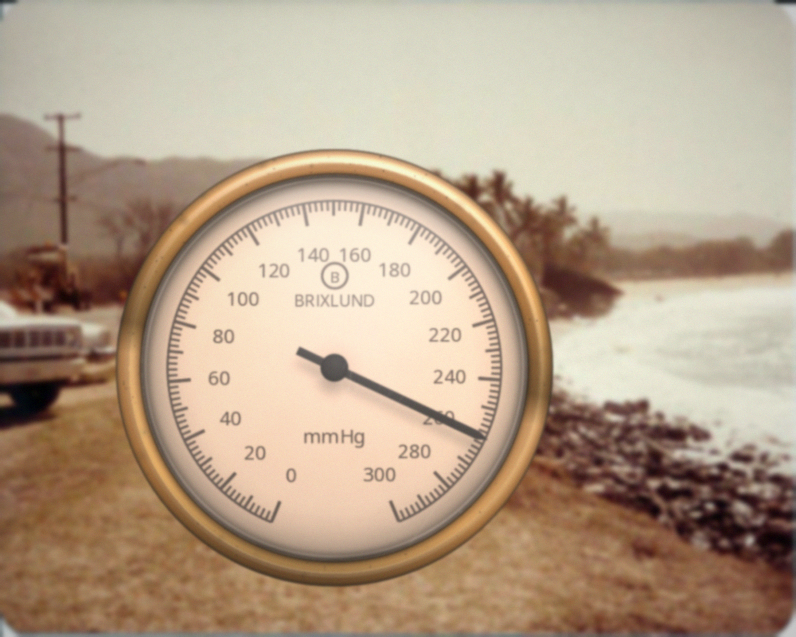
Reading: 260,mmHg
